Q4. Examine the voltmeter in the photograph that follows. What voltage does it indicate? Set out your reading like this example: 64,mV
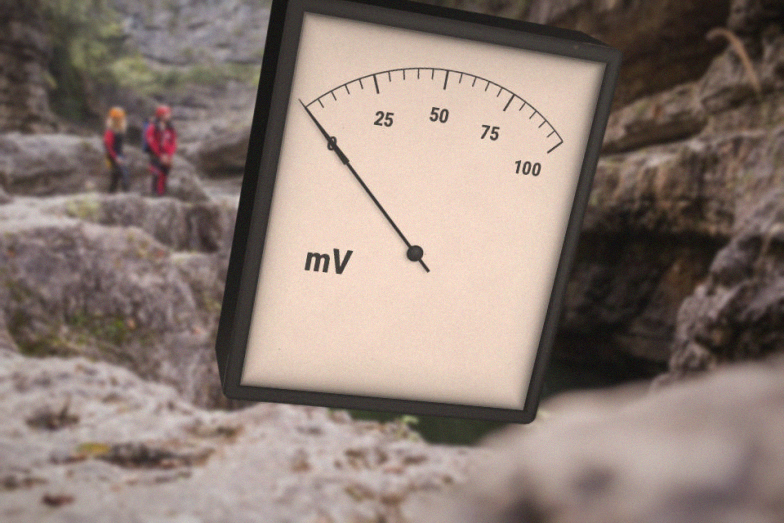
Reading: 0,mV
